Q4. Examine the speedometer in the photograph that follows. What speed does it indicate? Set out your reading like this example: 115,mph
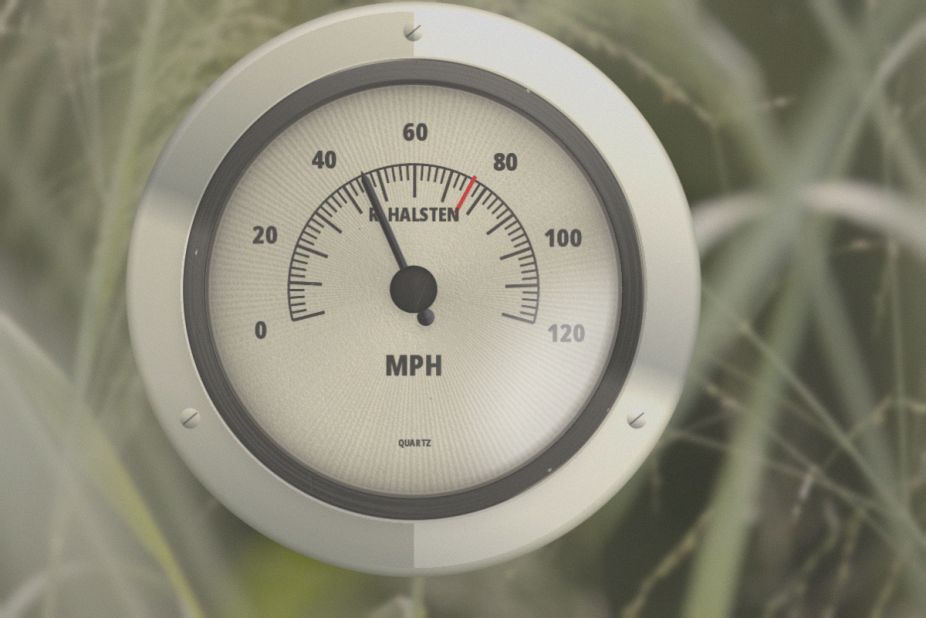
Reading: 46,mph
